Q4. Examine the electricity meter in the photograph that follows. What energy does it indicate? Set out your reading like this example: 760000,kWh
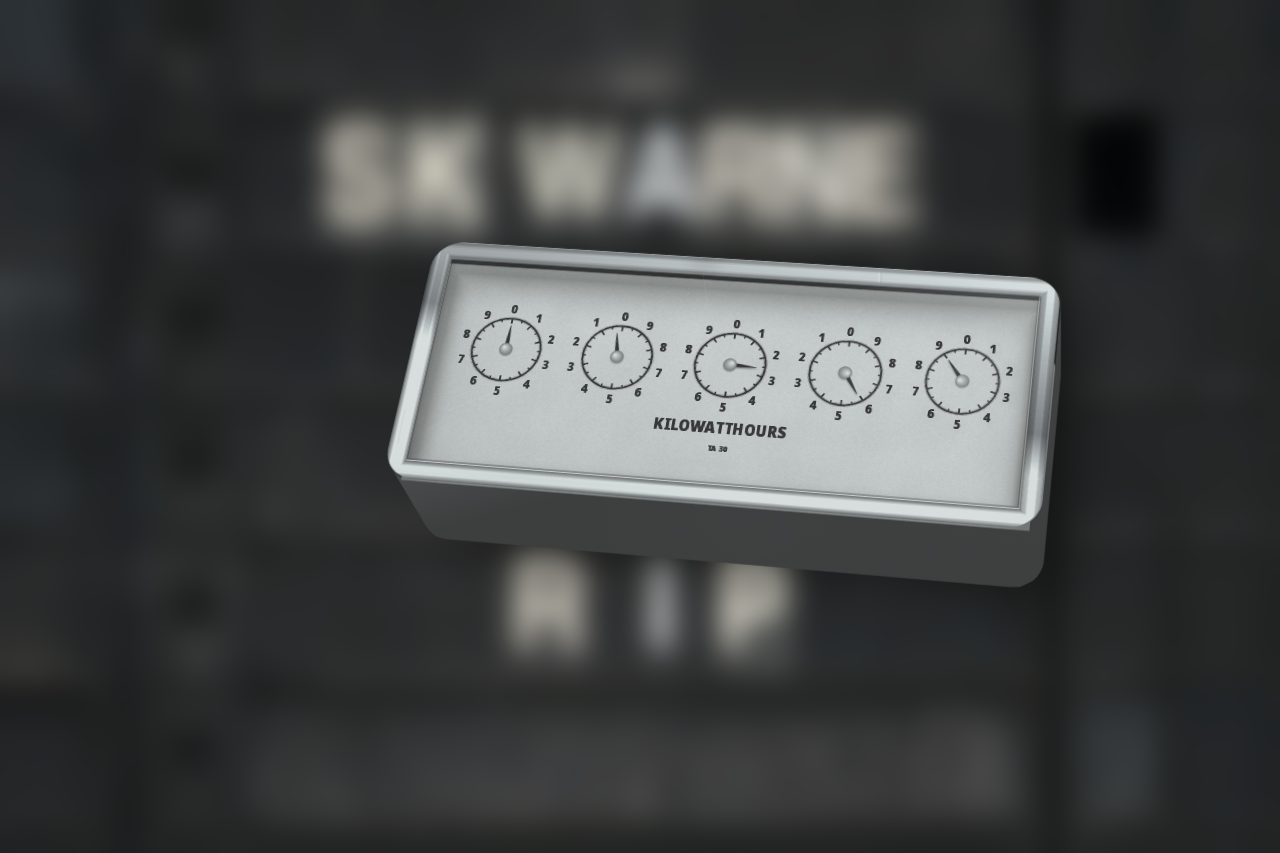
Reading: 259,kWh
